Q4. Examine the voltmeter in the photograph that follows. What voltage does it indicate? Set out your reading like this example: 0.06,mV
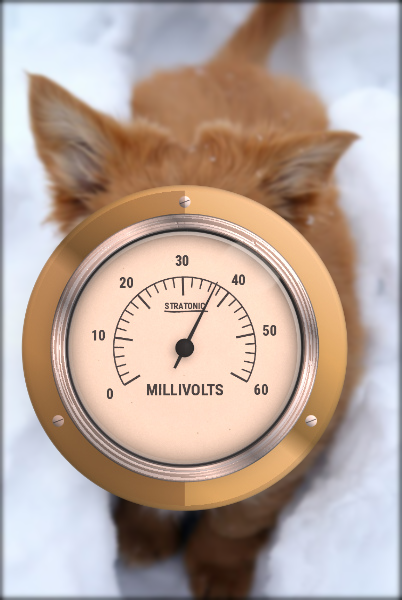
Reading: 37,mV
